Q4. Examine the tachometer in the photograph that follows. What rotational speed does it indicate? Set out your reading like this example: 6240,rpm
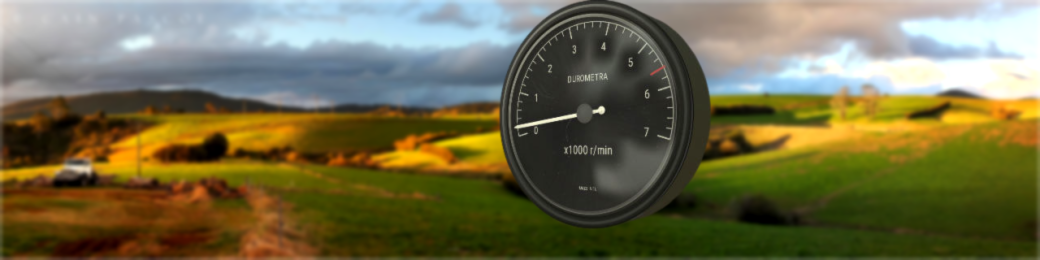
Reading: 200,rpm
